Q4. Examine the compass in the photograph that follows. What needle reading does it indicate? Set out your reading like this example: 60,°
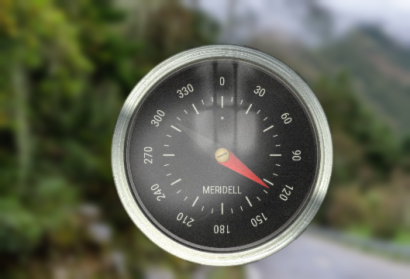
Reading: 125,°
